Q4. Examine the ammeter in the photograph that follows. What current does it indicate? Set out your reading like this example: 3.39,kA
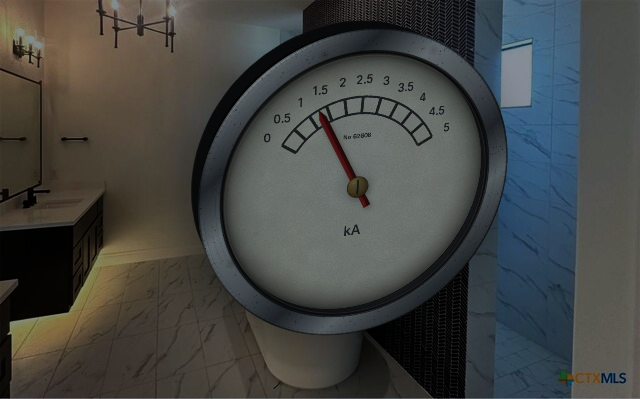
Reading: 1.25,kA
